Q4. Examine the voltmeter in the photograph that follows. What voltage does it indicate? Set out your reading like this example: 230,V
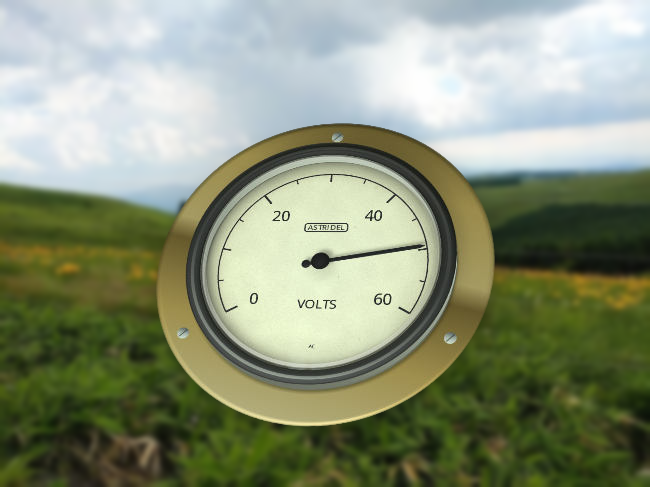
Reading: 50,V
